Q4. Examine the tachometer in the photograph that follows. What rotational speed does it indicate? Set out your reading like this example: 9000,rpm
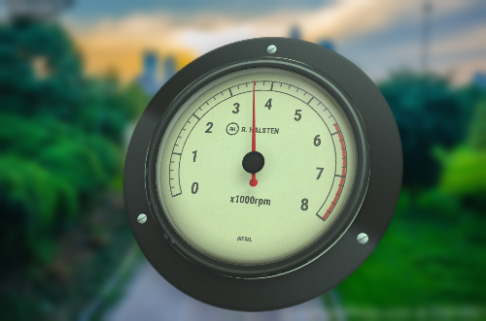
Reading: 3600,rpm
